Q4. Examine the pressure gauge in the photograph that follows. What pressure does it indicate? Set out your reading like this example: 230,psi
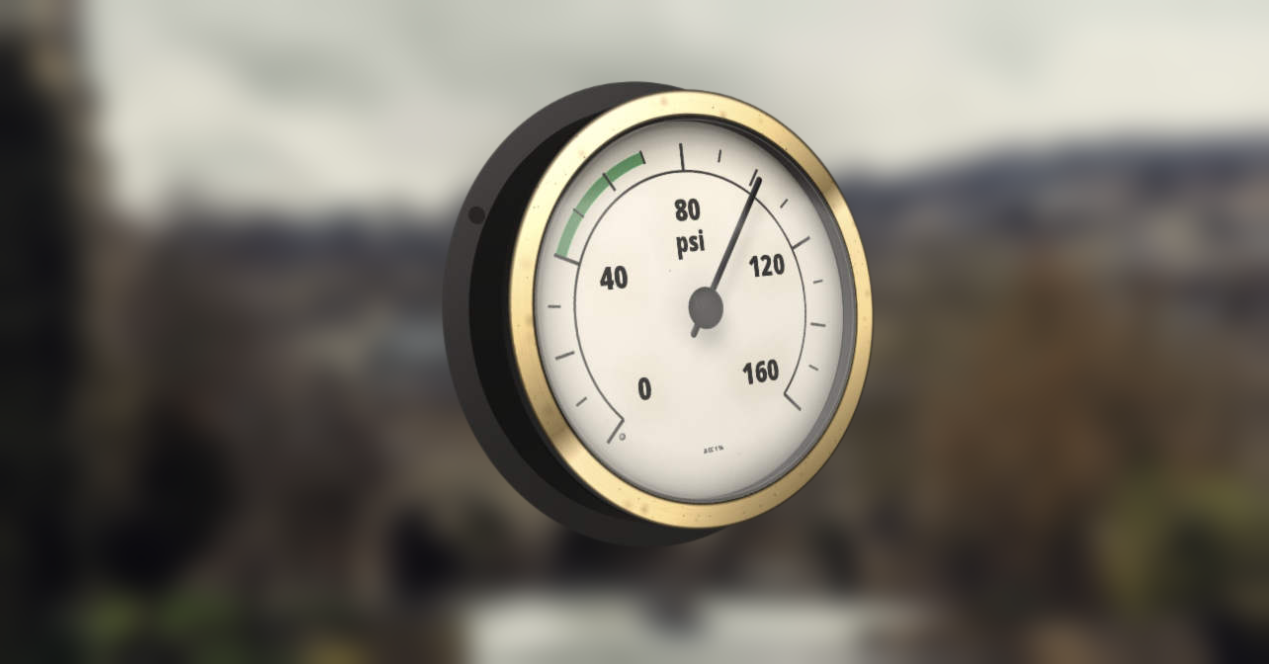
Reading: 100,psi
